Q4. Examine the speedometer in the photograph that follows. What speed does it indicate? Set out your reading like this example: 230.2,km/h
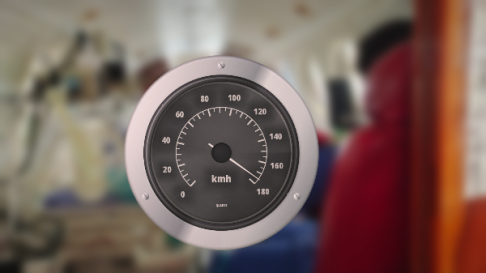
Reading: 175,km/h
